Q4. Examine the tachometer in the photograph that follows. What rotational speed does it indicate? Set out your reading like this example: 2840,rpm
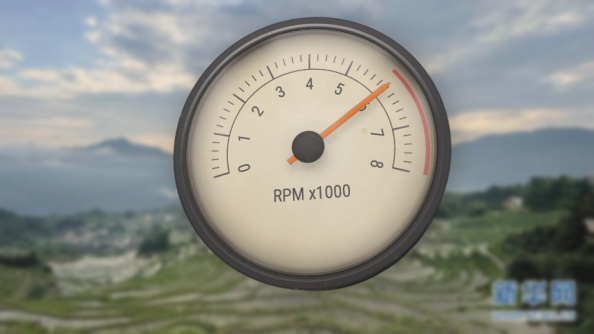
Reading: 6000,rpm
